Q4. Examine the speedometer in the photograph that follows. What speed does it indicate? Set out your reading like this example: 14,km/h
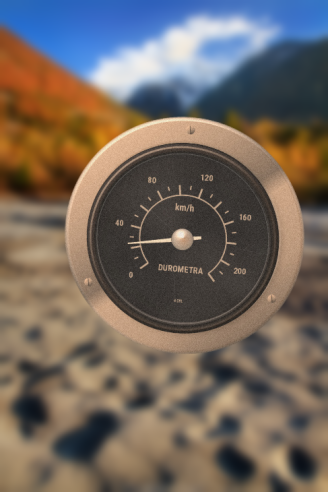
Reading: 25,km/h
